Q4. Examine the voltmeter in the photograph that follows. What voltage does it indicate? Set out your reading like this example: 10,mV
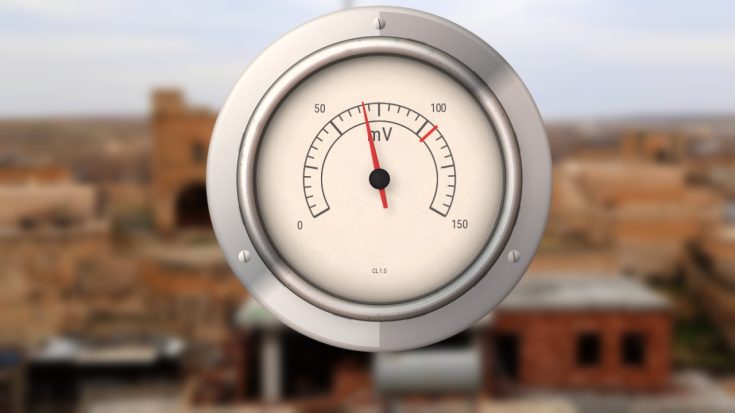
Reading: 67.5,mV
